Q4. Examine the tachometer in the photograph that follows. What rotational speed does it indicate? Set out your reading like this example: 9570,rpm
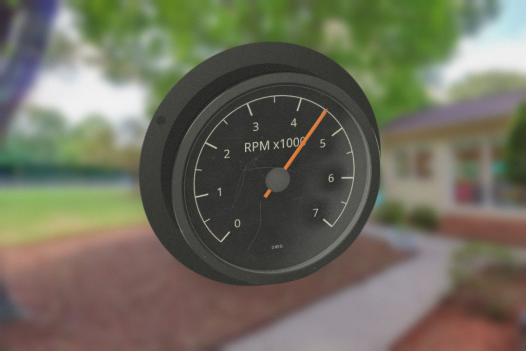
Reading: 4500,rpm
